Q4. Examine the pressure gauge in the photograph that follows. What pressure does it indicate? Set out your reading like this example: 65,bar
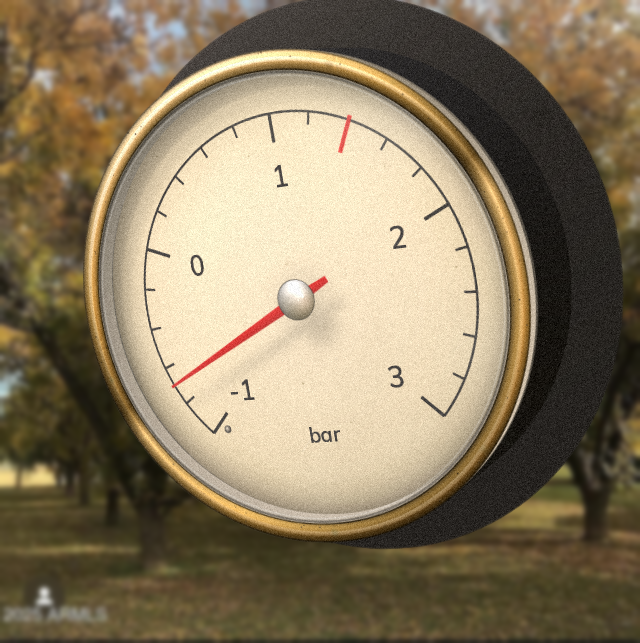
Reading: -0.7,bar
